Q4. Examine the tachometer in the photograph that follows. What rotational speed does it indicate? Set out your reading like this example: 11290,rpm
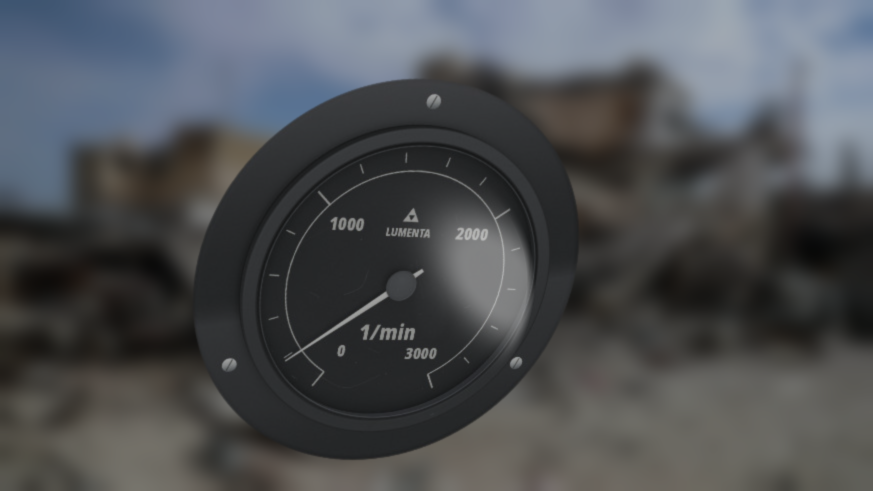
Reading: 200,rpm
